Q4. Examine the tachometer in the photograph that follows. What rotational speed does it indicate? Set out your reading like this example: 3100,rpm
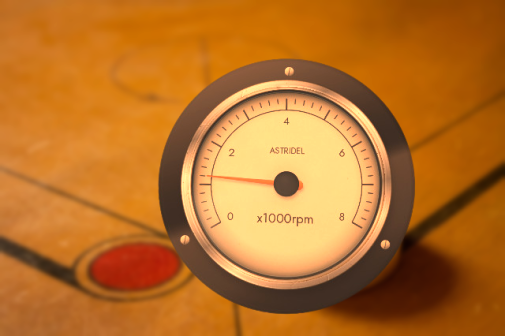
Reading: 1200,rpm
